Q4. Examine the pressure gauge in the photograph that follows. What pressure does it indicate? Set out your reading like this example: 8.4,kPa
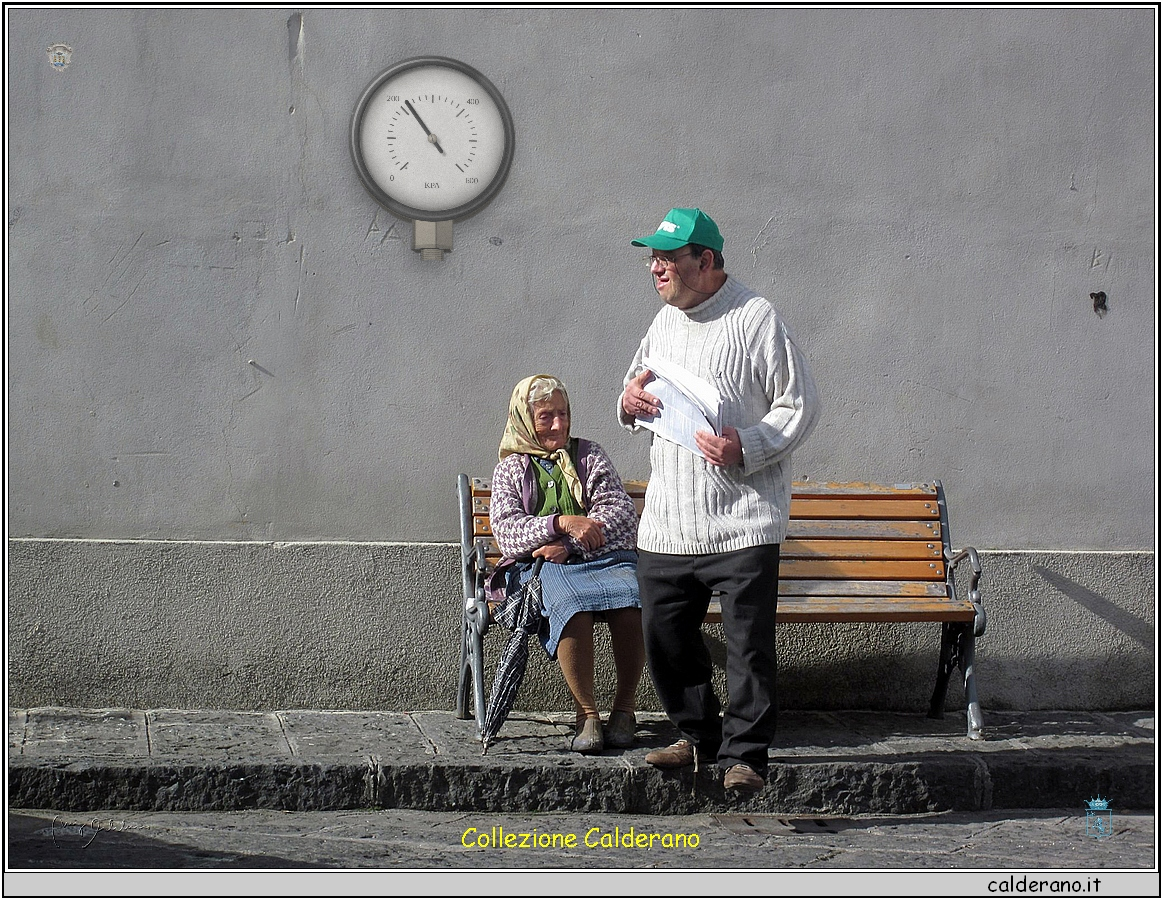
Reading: 220,kPa
